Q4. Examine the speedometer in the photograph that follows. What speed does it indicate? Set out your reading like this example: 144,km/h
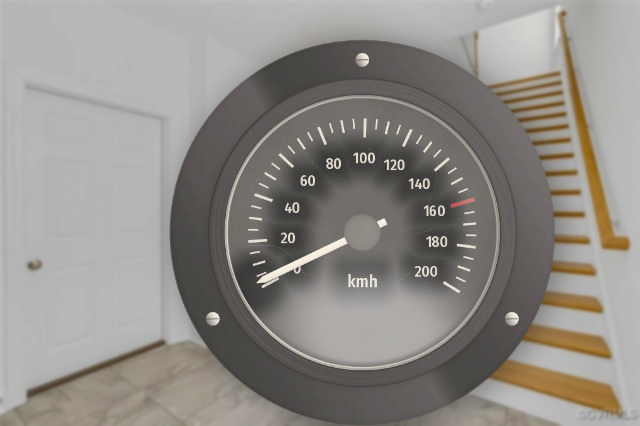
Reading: 2.5,km/h
